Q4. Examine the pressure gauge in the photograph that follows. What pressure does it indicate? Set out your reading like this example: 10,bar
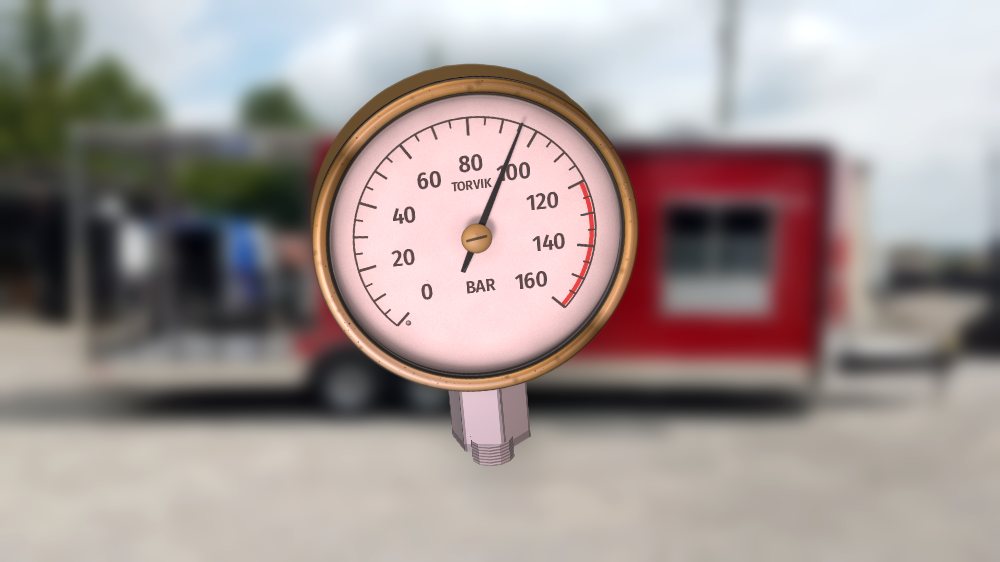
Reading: 95,bar
